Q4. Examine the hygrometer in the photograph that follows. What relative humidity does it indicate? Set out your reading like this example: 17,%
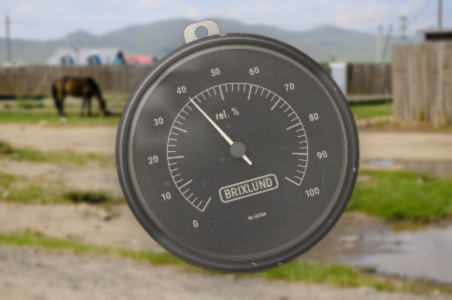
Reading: 40,%
